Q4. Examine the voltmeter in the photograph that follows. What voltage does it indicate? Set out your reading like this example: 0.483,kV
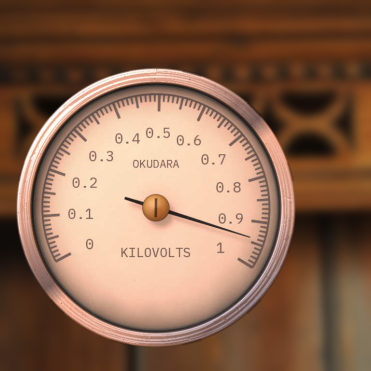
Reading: 0.94,kV
